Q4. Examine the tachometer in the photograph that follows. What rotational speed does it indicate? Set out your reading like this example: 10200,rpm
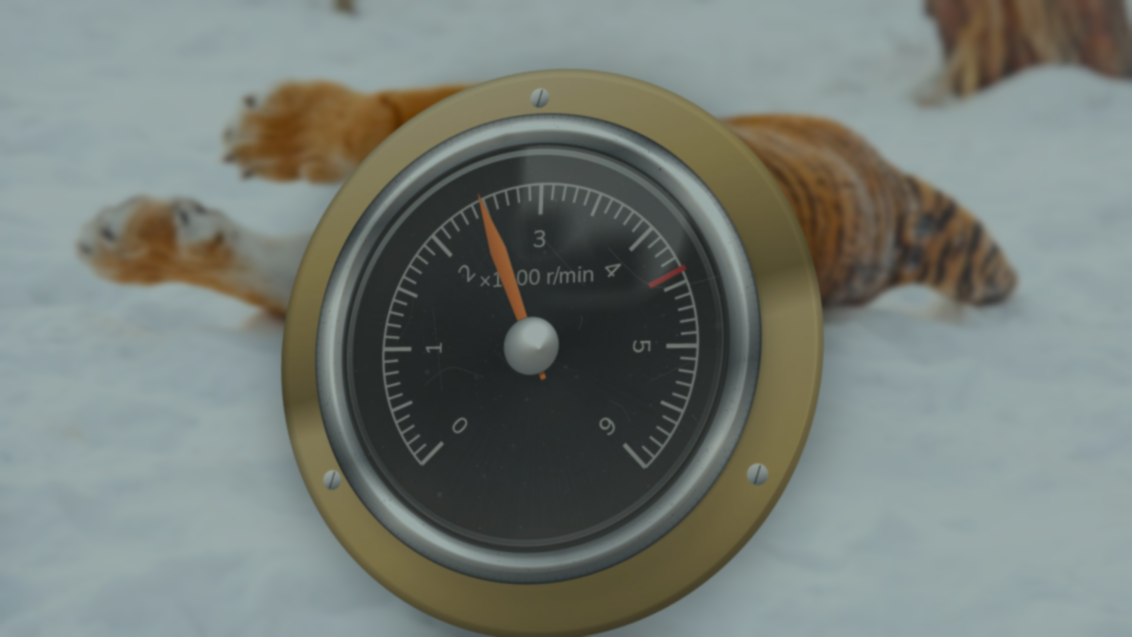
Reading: 2500,rpm
